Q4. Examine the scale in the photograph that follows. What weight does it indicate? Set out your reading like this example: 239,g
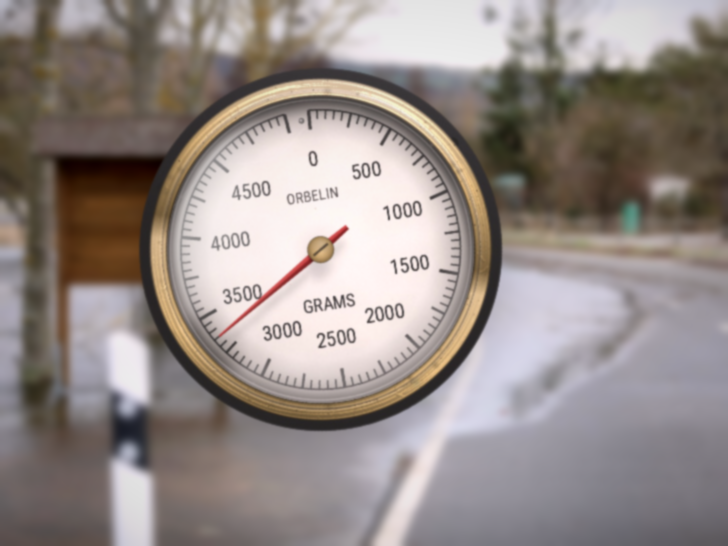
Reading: 3350,g
